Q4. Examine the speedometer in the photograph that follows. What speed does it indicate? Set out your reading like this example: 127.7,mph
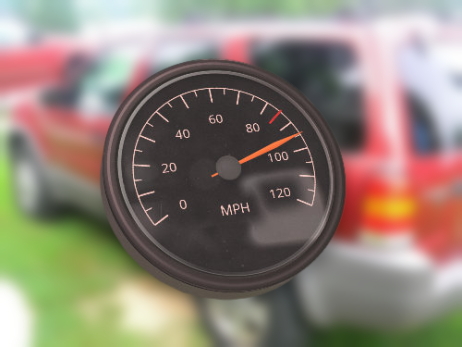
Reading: 95,mph
